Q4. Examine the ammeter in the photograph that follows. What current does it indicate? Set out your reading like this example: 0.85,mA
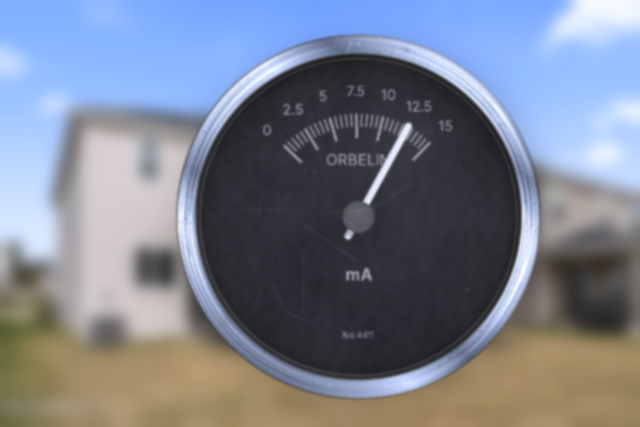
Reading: 12.5,mA
